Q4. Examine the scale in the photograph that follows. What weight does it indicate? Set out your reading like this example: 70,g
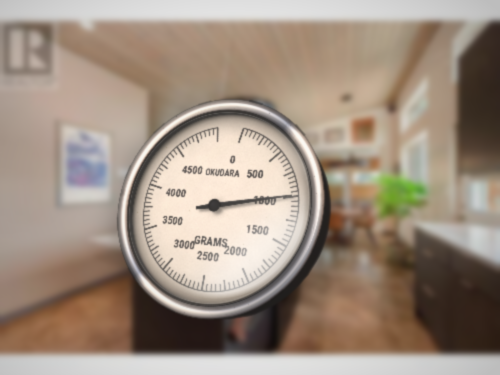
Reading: 1000,g
